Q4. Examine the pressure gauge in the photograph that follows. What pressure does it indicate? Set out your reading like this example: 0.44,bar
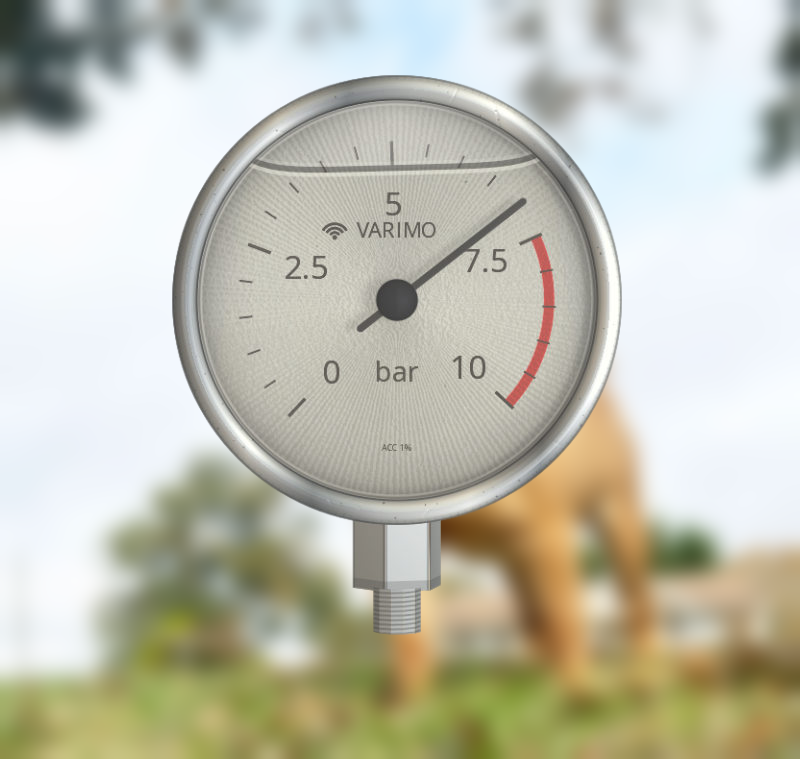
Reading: 7,bar
